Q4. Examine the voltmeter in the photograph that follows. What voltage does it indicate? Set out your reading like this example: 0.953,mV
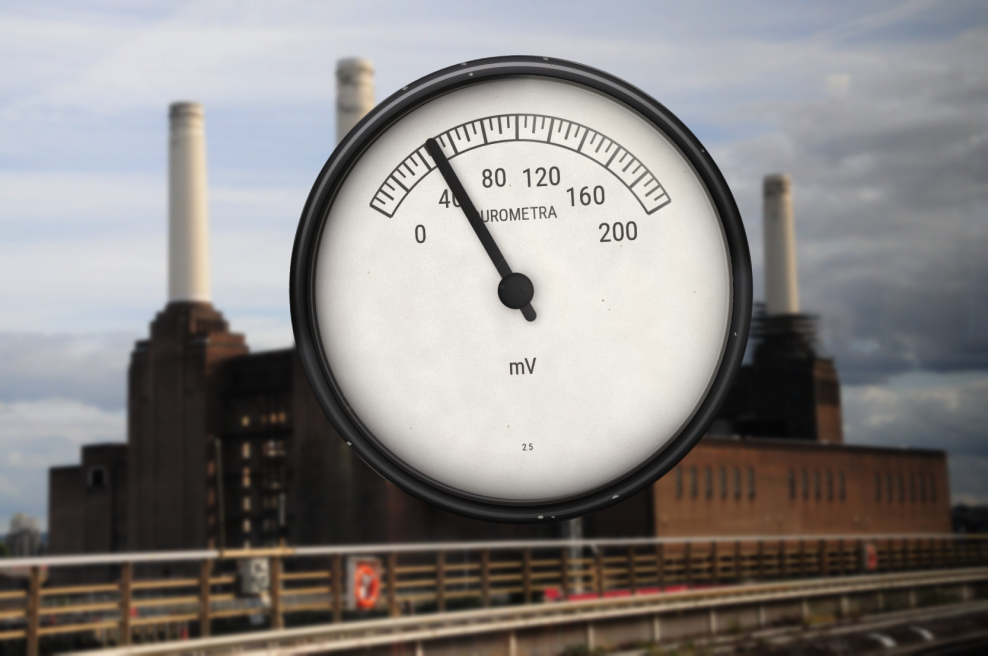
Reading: 50,mV
